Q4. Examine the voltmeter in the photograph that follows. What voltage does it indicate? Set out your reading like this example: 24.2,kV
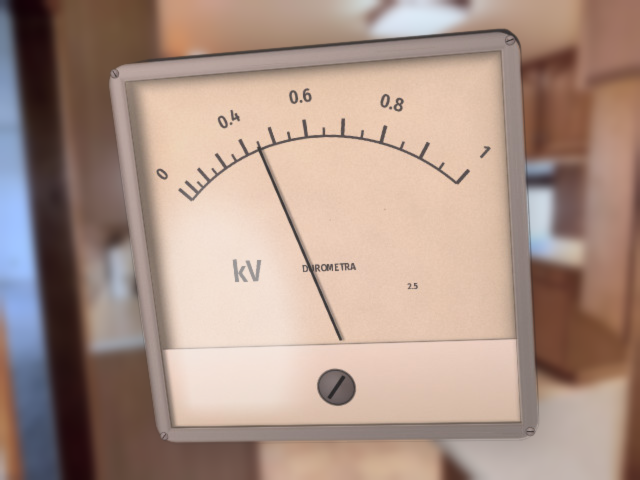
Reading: 0.45,kV
